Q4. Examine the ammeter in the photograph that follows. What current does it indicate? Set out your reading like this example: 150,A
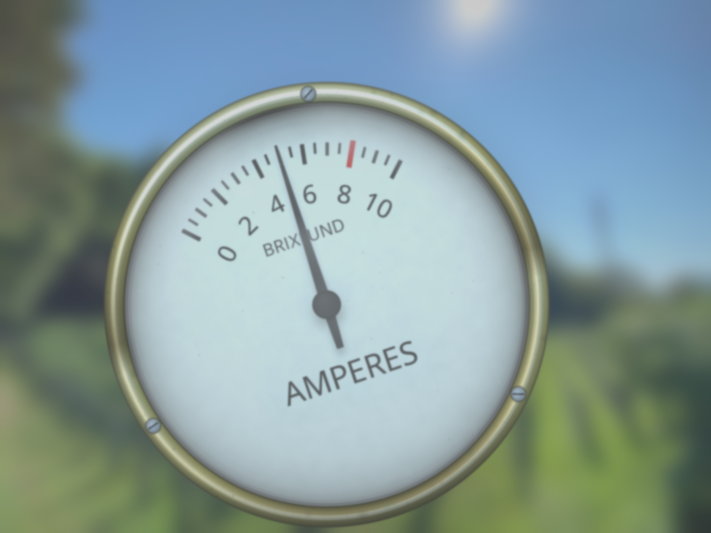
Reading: 5,A
